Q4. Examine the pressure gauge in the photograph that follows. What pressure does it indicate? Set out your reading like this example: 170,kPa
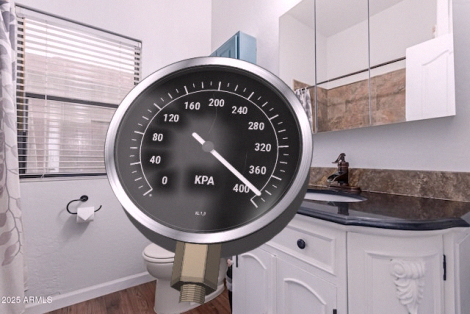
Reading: 390,kPa
